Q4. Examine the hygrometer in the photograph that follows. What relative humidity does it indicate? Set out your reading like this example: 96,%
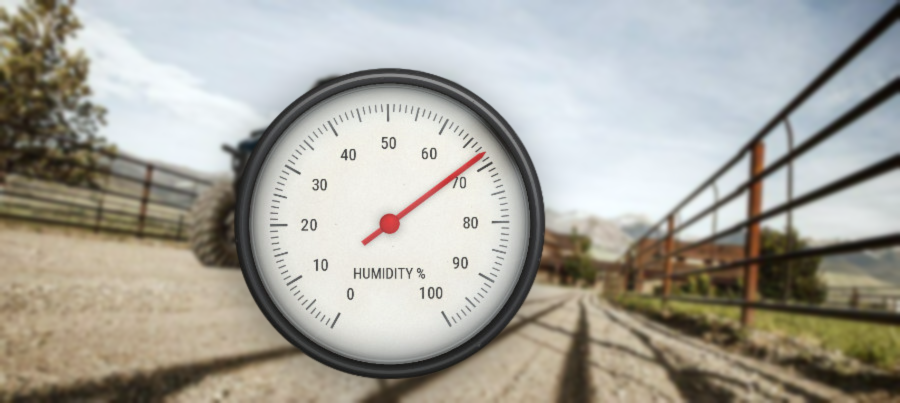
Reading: 68,%
